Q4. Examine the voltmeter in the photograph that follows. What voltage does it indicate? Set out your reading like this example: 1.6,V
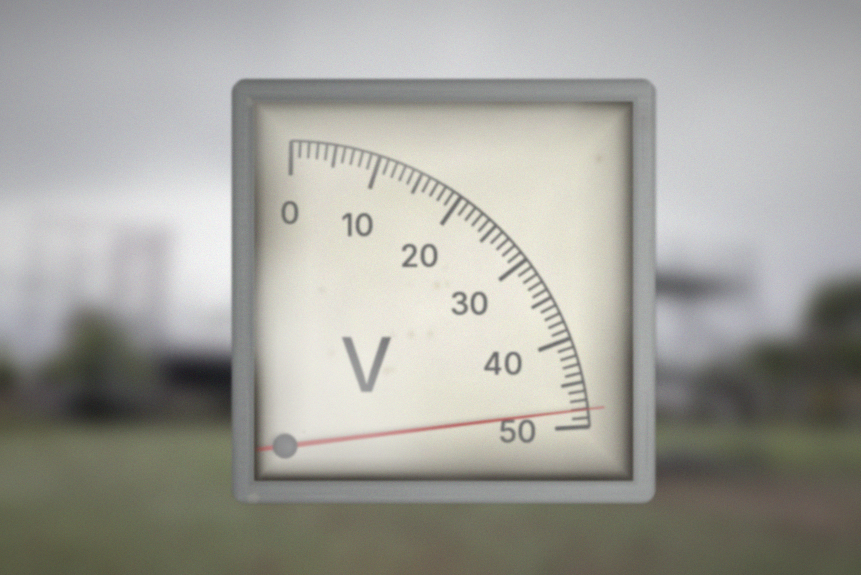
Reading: 48,V
